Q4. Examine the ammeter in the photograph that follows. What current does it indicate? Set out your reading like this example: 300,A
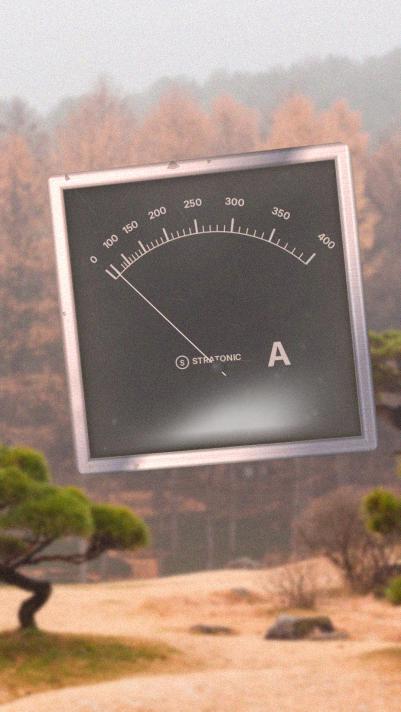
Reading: 50,A
